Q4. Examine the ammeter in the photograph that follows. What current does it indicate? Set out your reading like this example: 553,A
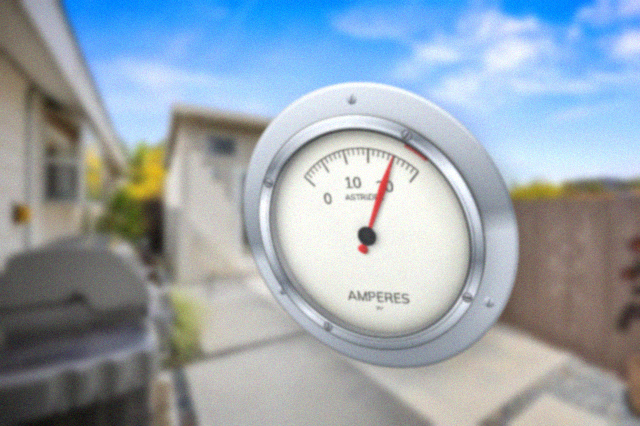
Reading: 20,A
